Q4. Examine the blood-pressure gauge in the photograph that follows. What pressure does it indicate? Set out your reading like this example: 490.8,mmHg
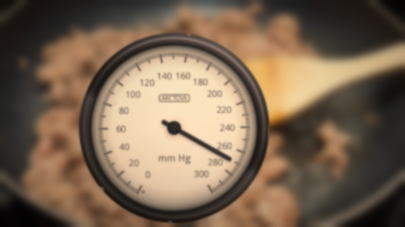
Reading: 270,mmHg
